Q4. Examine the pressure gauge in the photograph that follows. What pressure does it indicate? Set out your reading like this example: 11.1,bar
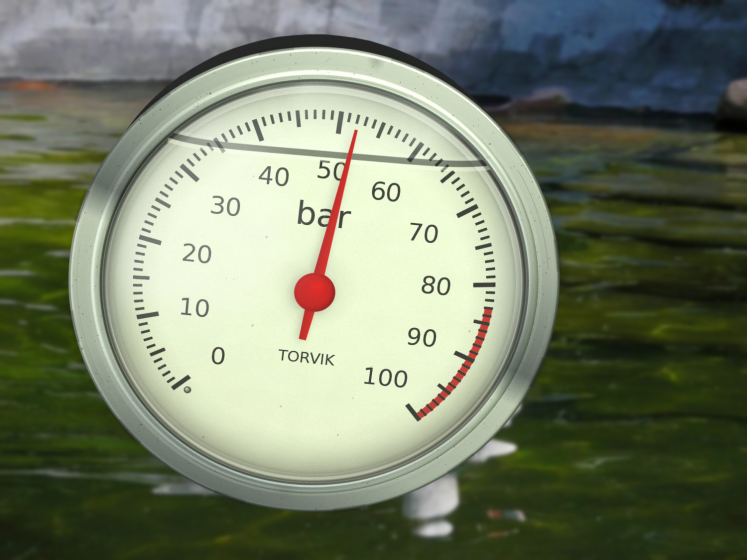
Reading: 52,bar
